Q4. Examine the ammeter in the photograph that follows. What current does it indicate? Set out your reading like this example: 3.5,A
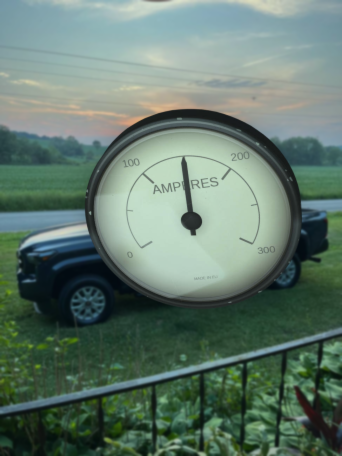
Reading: 150,A
